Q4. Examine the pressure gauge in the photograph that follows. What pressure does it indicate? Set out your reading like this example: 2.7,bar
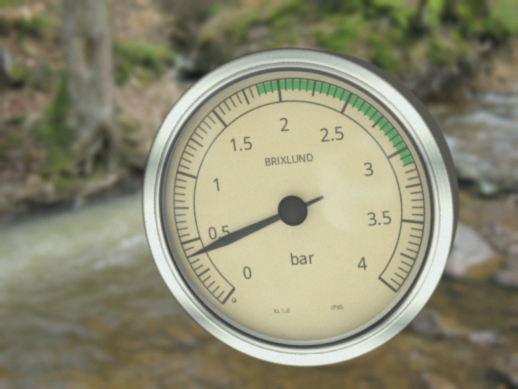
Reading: 0.4,bar
